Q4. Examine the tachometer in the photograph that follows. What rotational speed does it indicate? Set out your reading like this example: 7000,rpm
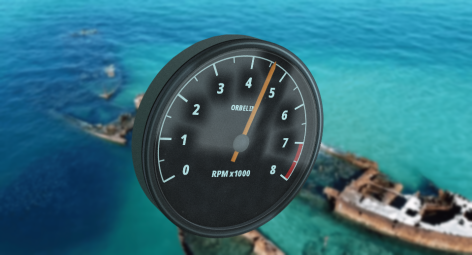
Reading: 4500,rpm
